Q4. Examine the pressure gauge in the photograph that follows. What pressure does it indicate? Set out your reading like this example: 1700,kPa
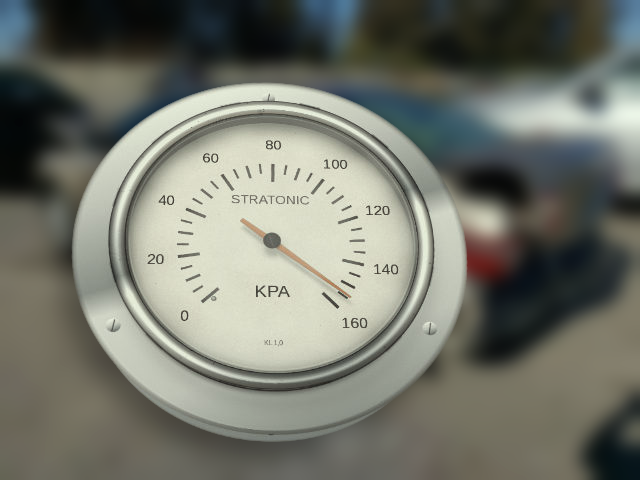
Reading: 155,kPa
